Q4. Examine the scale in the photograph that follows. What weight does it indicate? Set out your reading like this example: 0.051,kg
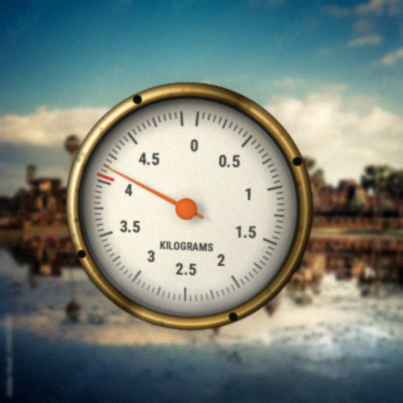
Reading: 4.15,kg
